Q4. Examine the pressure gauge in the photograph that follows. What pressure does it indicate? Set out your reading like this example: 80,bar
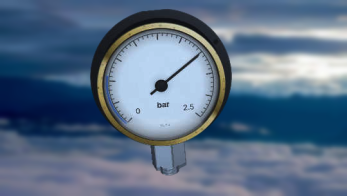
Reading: 1.75,bar
